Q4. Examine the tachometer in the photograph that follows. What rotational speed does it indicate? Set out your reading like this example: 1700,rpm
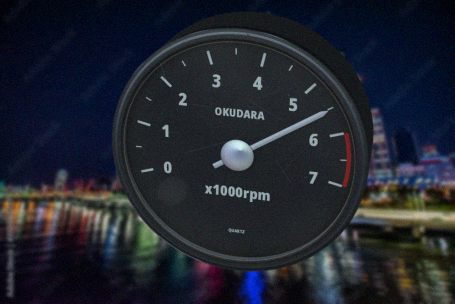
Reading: 5500,rpm
